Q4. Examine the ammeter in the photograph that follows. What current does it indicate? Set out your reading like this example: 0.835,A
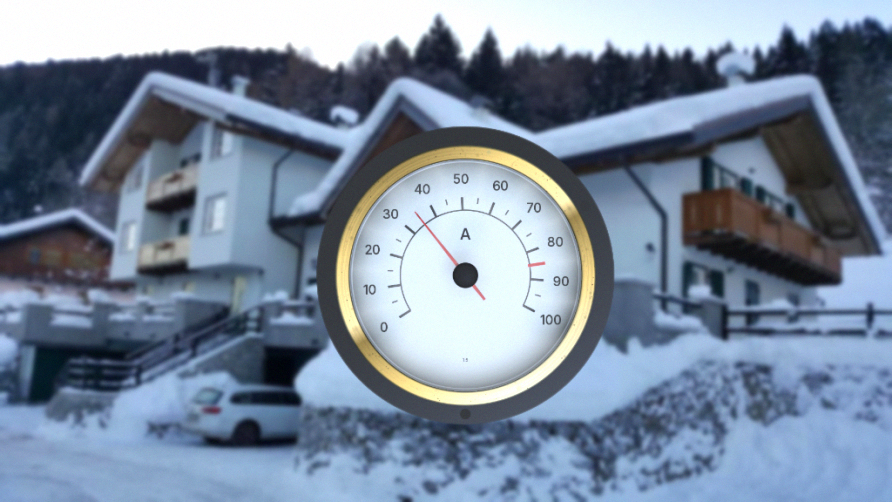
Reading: 35,A
